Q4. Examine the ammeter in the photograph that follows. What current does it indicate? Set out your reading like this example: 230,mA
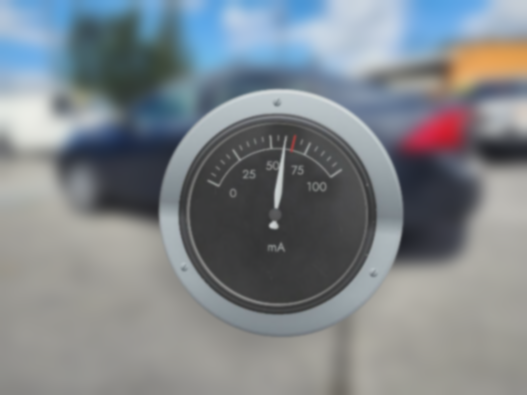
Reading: 60,mA
